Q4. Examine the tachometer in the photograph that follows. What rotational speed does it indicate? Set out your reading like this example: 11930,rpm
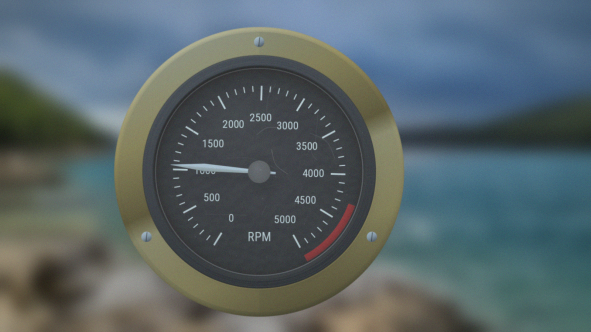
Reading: 1050,rpm
